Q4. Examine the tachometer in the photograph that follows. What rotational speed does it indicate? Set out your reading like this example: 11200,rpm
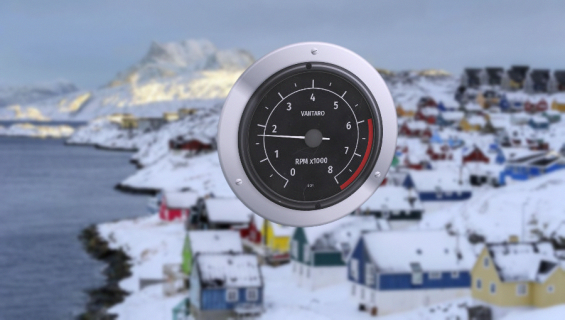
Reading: 1750,rpm
